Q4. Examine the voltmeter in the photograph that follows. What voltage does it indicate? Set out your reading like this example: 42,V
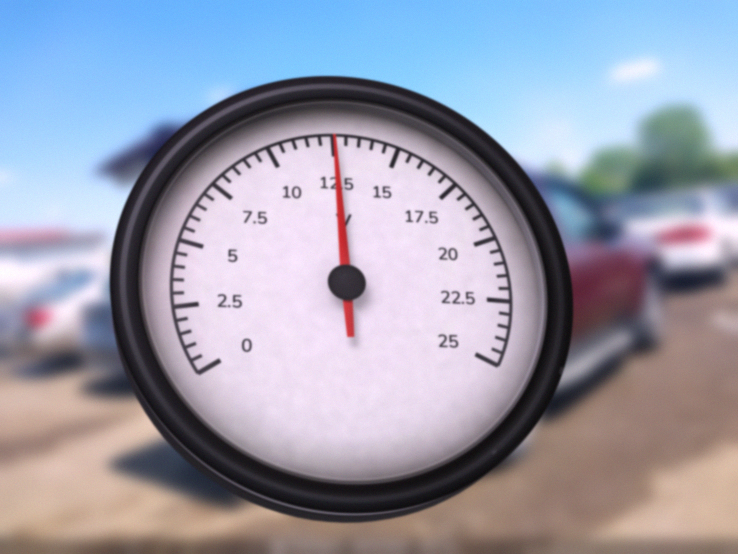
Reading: 12.5,V
